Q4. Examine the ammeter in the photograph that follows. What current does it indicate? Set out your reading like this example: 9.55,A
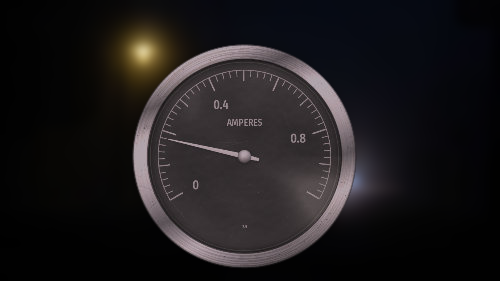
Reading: 0.18,A
